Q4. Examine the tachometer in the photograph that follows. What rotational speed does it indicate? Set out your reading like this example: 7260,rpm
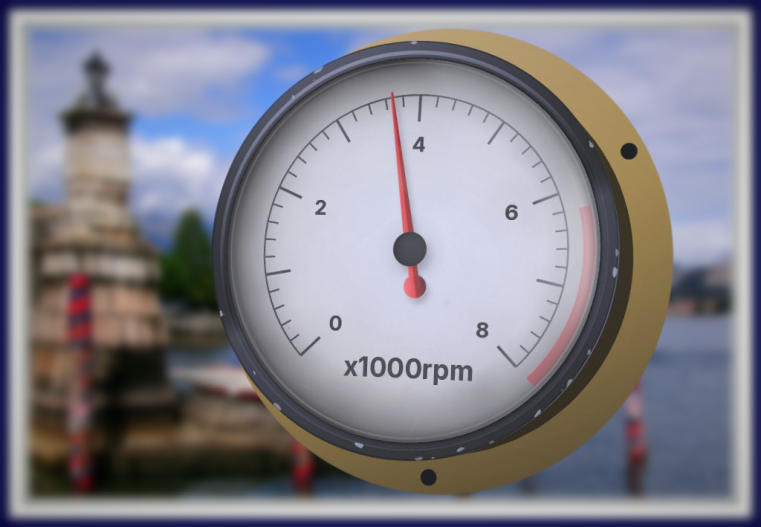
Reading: 3700,rpm
